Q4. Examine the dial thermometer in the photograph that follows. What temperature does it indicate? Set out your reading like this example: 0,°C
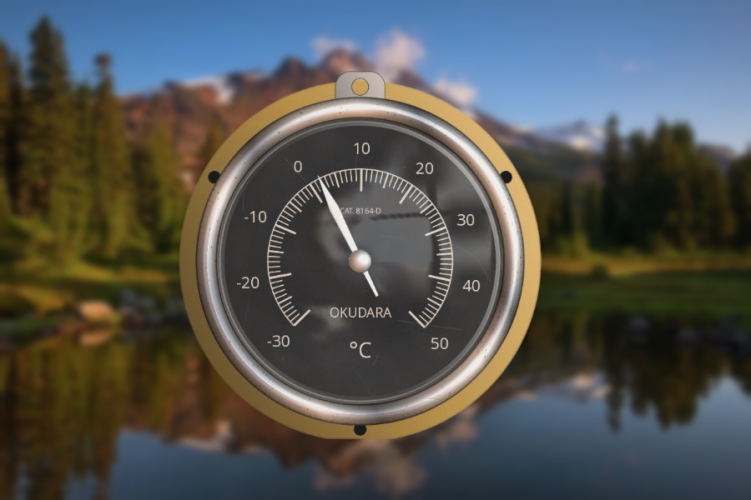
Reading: 2,°C
